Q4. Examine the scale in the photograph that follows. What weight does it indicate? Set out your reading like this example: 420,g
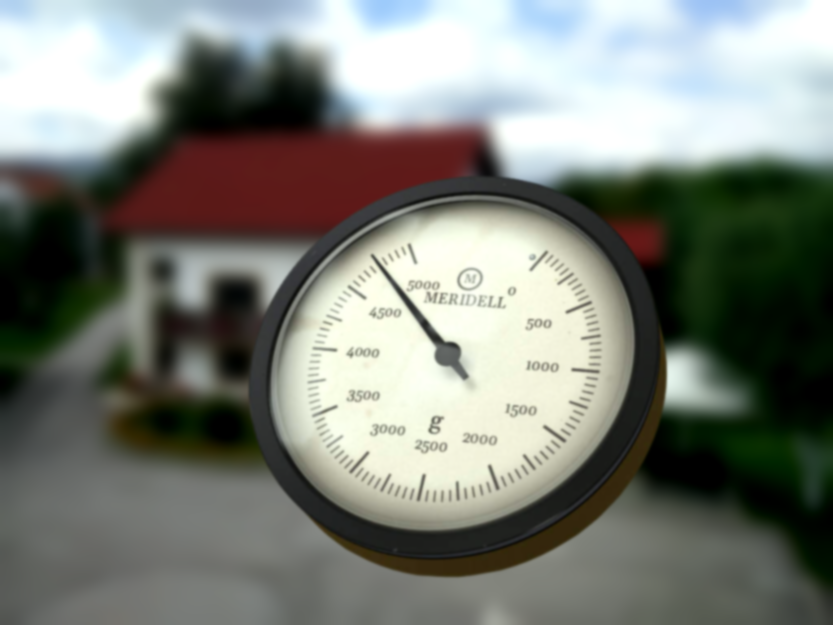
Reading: 4750,g
